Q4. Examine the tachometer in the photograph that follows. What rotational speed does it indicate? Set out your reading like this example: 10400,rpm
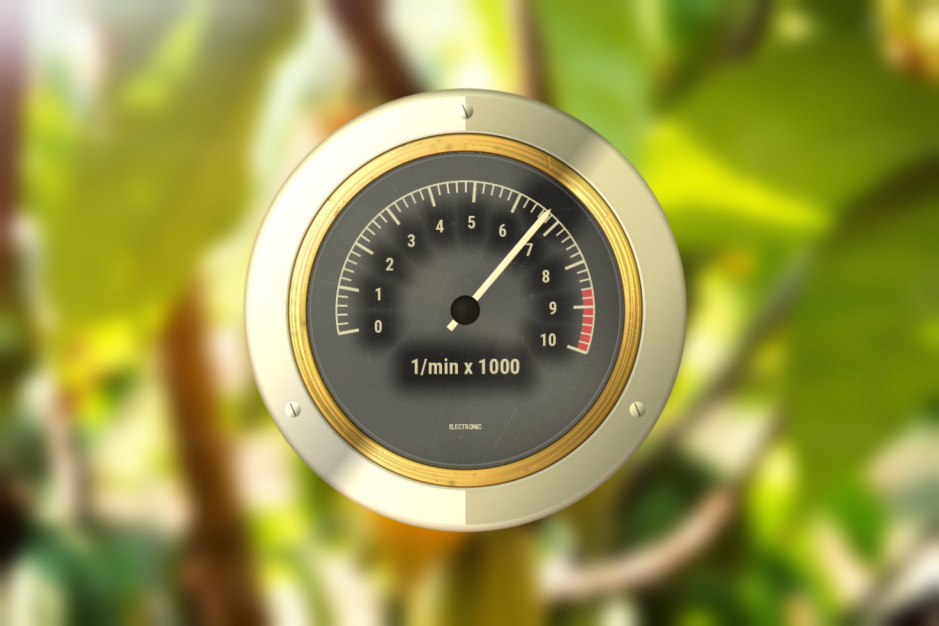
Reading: 6700,rpm
